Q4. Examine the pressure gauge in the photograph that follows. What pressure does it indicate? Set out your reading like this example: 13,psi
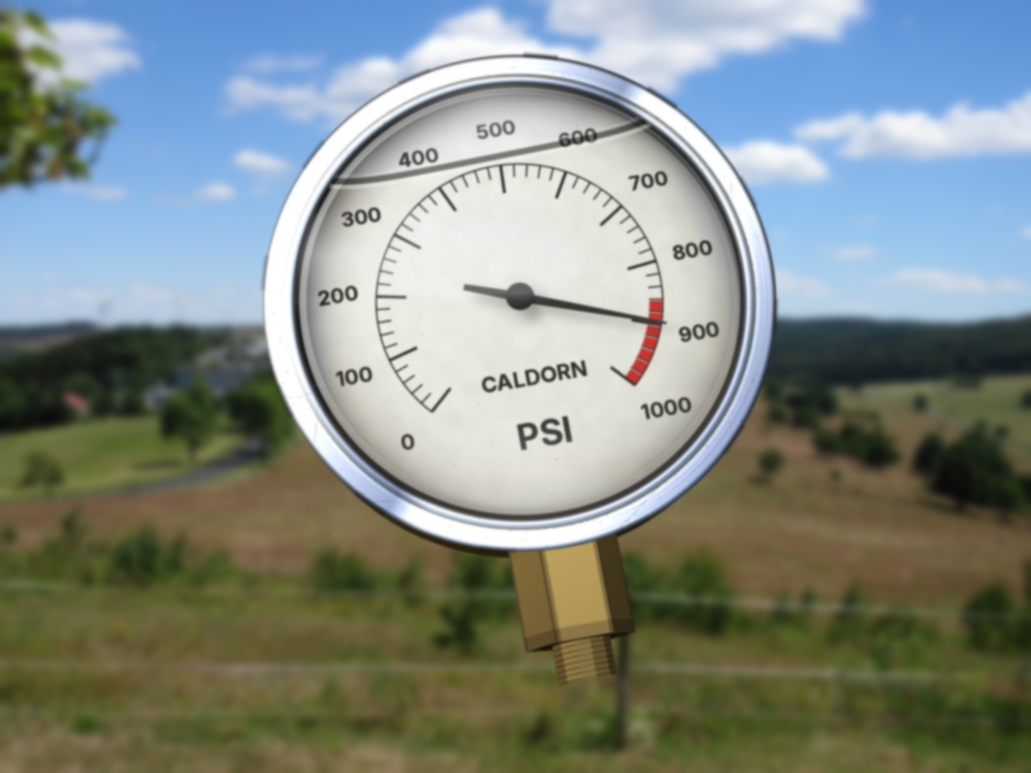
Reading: 900,psi
